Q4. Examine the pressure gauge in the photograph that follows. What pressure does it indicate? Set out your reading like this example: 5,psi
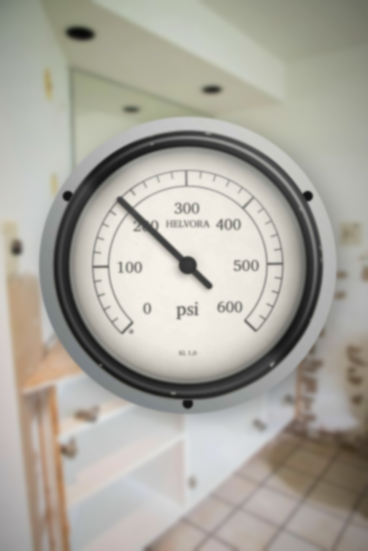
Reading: 200,psi
